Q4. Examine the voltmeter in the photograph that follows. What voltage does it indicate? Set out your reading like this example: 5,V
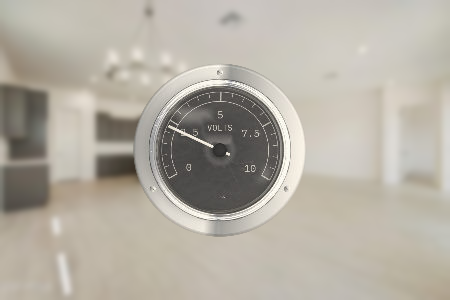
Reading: 2.25,V
